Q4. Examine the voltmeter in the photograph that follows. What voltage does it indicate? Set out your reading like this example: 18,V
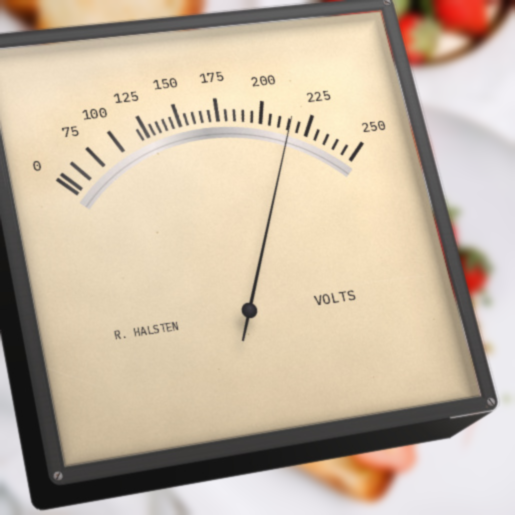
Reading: 215,V
